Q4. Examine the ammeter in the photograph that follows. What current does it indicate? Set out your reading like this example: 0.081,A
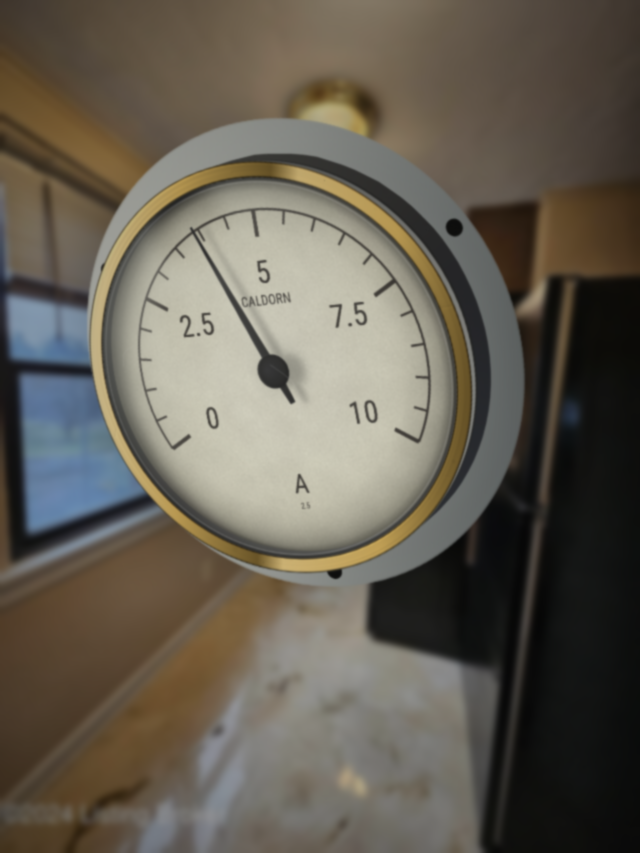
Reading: 4,A
